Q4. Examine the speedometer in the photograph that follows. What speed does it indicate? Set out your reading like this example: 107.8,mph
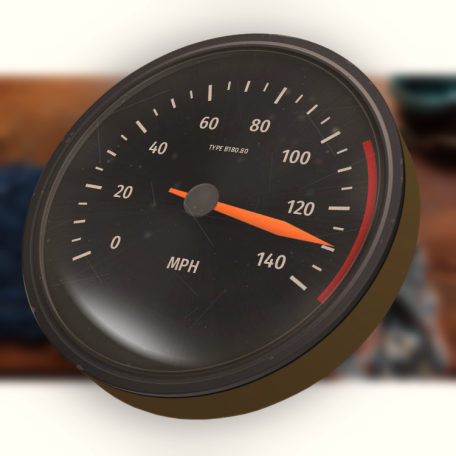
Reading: 130,mph
